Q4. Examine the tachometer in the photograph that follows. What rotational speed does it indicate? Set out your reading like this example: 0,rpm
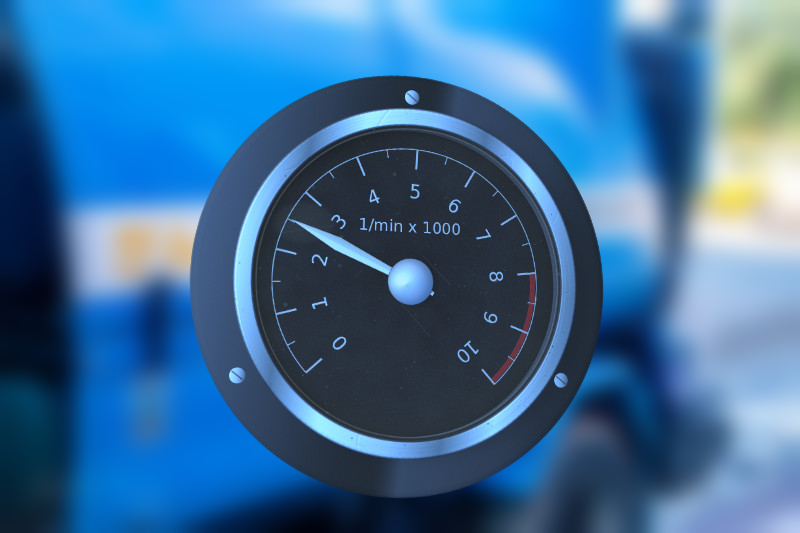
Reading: 2500,rpm
